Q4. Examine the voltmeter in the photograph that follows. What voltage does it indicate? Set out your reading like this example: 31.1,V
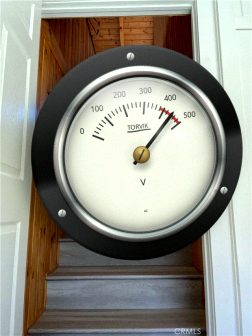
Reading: 440,V
